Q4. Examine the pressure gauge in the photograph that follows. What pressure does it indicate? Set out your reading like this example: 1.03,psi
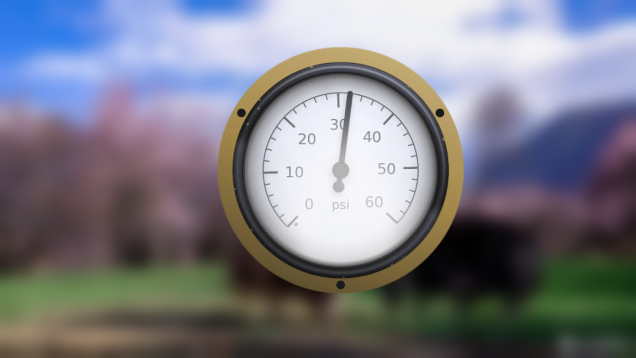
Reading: 32,psi
